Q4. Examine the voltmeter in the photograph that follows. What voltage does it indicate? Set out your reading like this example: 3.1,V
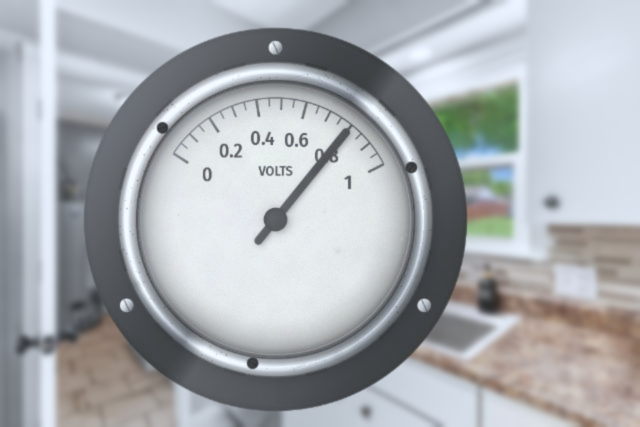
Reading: 0.8,V
